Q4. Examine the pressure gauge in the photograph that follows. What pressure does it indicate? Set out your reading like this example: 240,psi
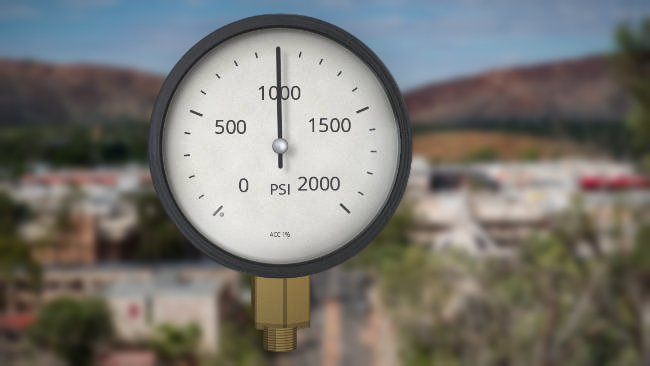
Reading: 1000,psi
